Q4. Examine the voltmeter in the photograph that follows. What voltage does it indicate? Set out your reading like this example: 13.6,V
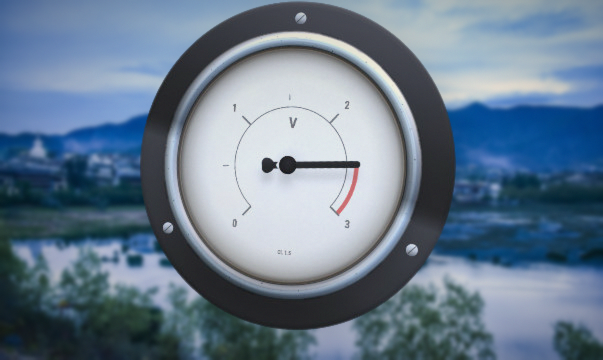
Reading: 2.5,V
